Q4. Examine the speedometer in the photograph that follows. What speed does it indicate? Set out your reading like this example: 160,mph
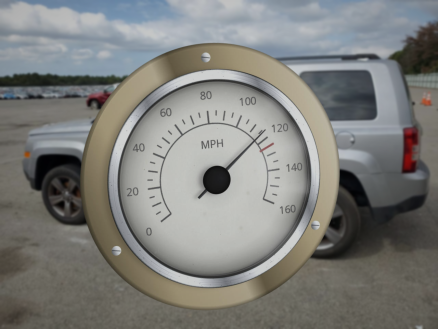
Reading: 115,mph
